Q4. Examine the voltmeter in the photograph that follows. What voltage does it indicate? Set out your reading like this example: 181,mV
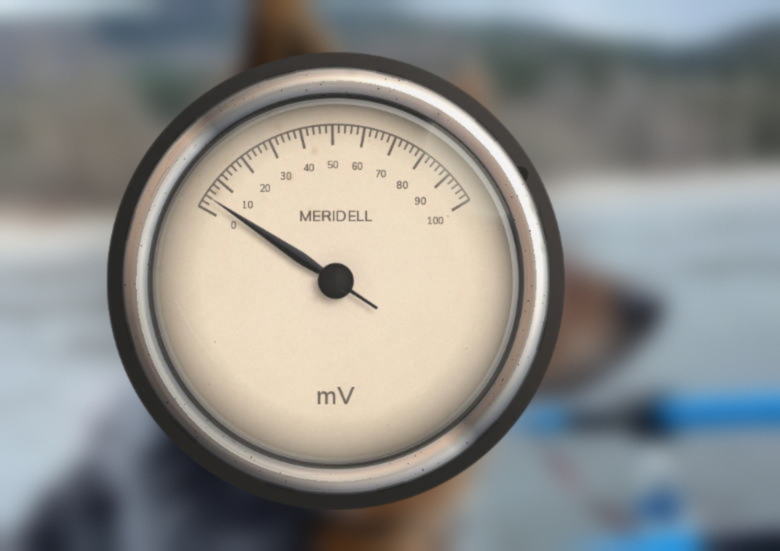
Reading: 4,mV
